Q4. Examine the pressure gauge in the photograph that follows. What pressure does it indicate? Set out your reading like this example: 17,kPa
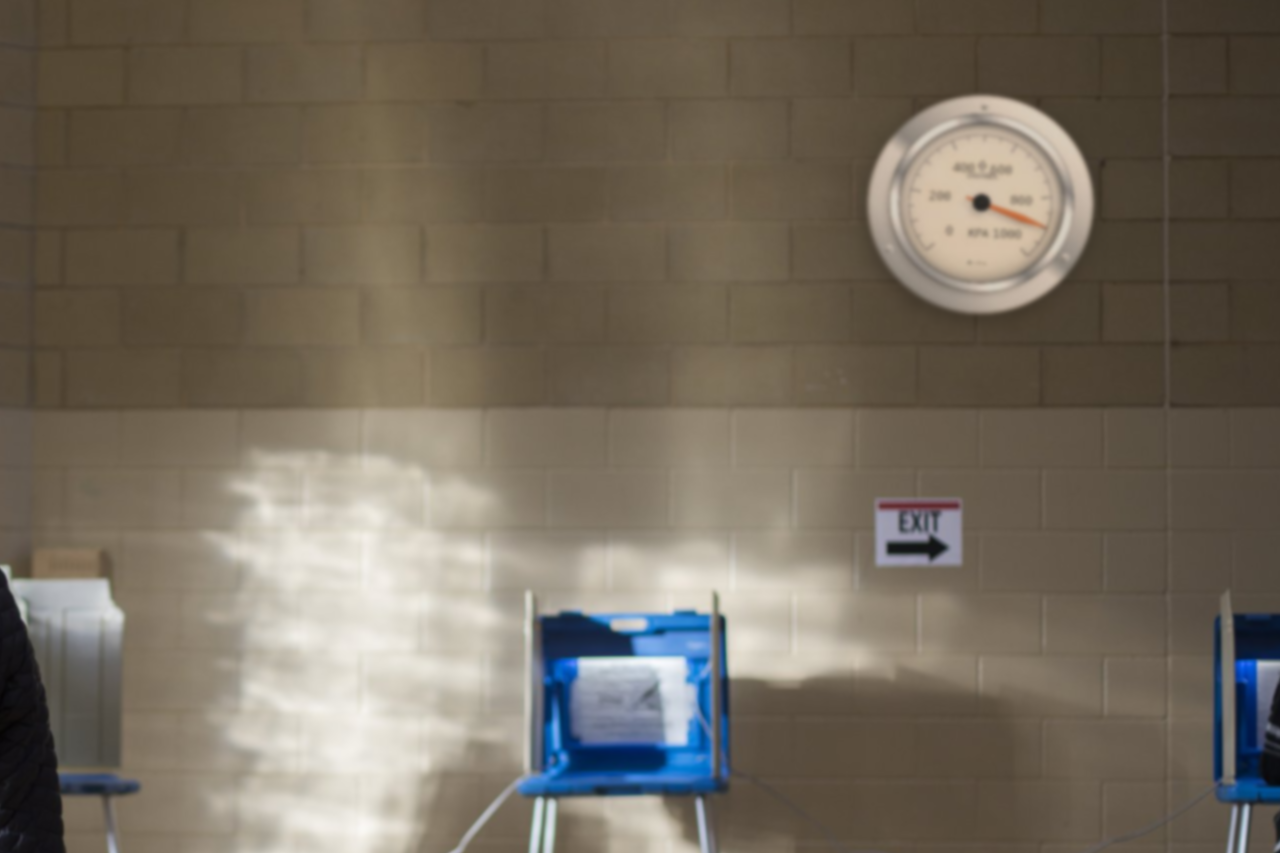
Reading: 900,kPa
